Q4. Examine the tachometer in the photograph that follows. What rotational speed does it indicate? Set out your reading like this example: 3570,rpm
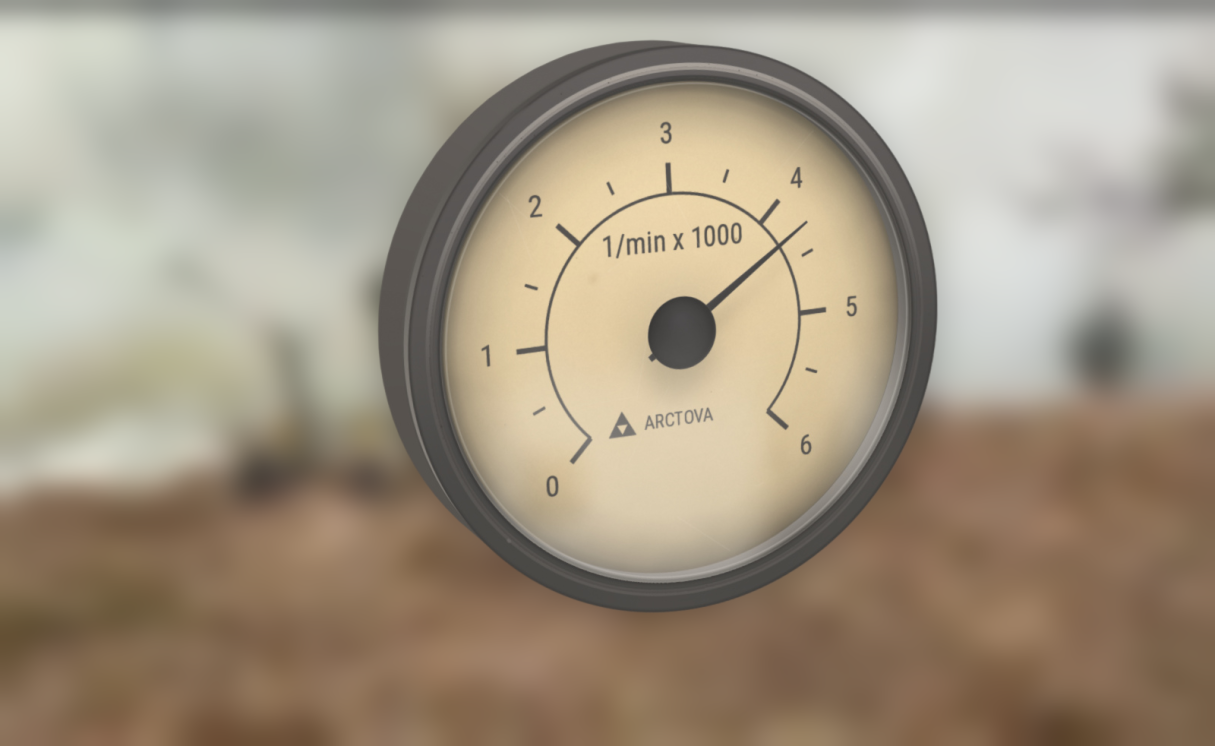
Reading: 4250,rpm
